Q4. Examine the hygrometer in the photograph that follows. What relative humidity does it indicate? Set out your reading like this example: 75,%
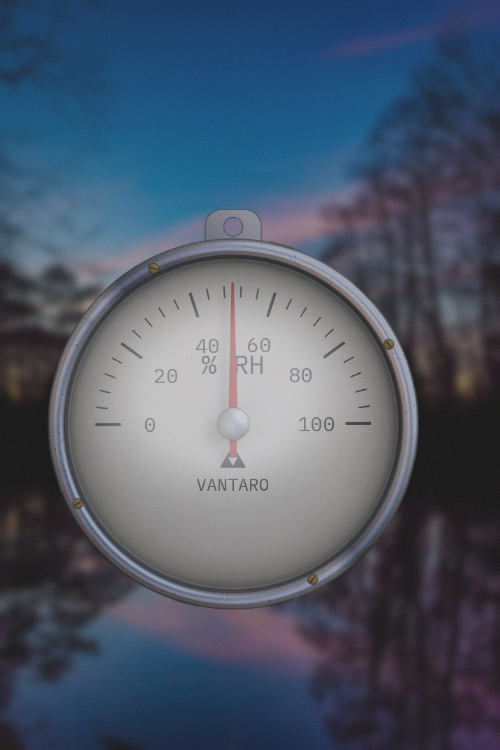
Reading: 50,%
